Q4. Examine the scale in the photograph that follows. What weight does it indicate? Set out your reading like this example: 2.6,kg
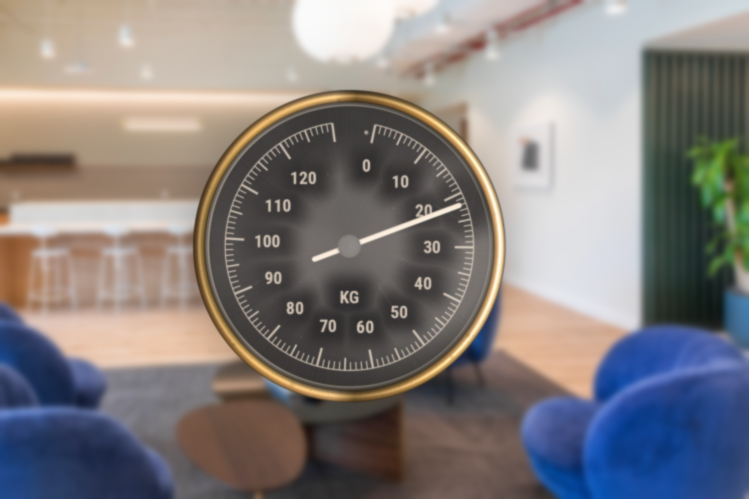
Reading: 22,kg
